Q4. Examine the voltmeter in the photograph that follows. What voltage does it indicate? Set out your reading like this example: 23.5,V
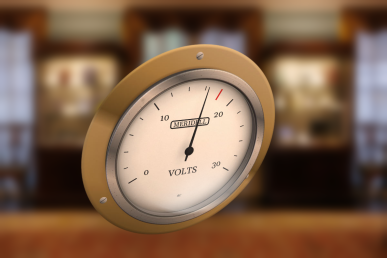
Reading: 16,V
